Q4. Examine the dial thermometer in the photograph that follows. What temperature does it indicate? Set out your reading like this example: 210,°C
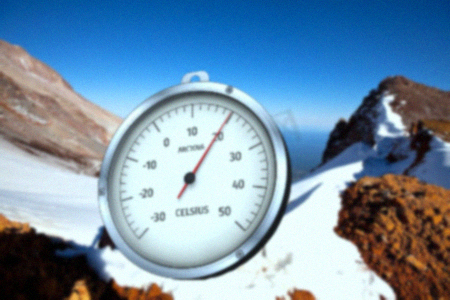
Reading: 20,°C
